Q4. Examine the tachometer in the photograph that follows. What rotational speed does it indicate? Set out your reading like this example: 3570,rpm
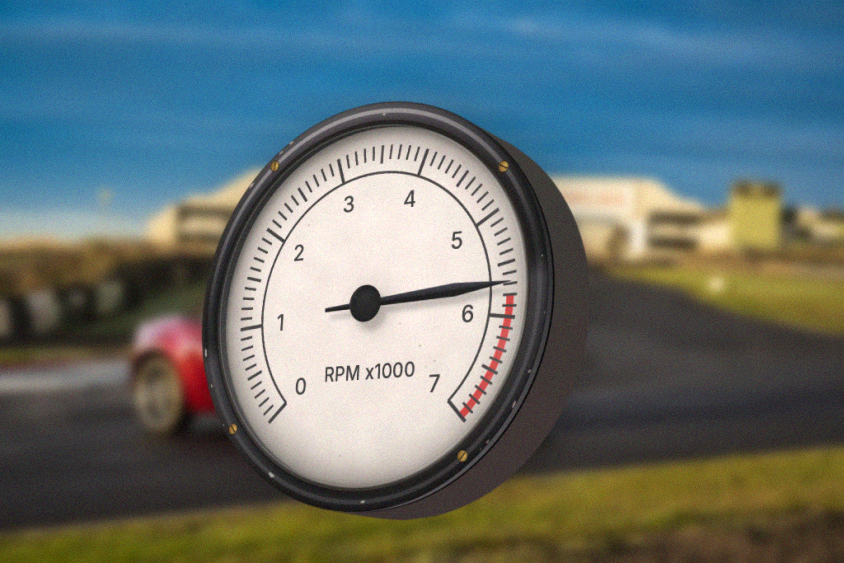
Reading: 5700,rpm
